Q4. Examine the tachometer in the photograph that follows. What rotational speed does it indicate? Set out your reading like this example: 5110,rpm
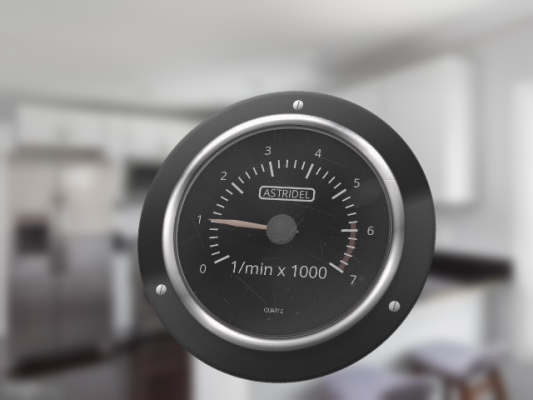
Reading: 1000,rpm
